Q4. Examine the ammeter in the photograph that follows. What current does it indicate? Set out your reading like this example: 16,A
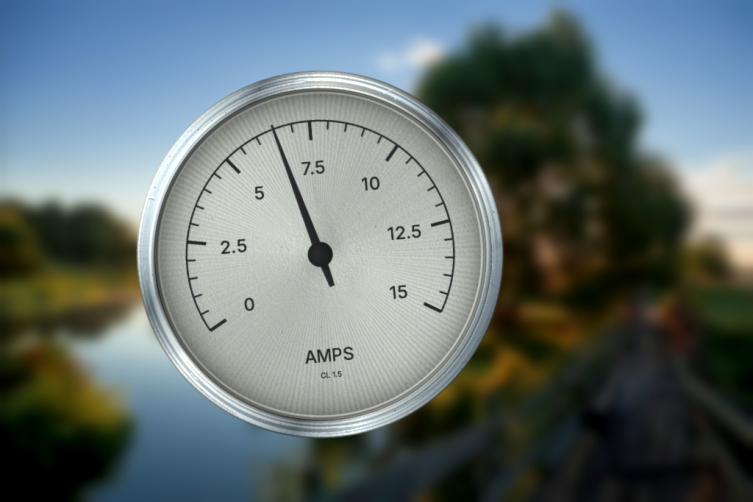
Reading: 6.5,A
